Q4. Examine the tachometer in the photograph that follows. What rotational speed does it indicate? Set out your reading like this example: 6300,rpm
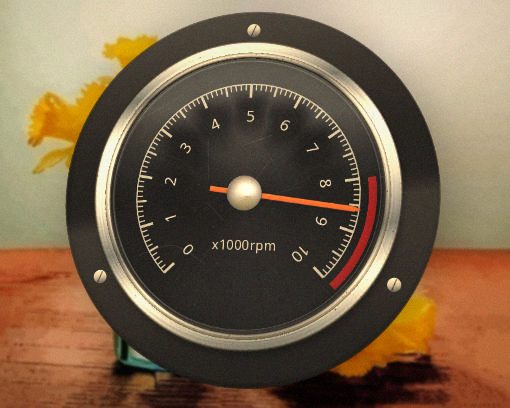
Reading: 8600,rpm
